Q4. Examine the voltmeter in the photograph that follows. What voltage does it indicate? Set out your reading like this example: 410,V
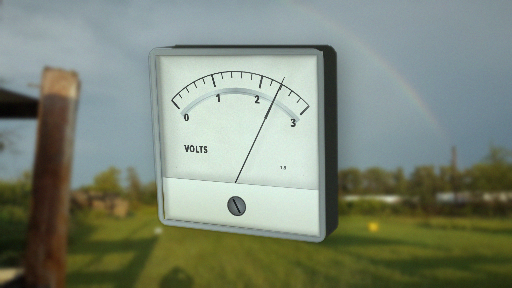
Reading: 2.4,V
